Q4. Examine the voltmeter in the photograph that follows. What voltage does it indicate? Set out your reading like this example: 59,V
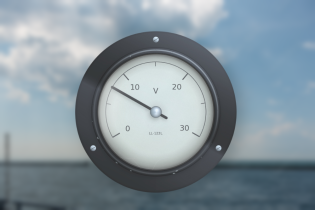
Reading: 7.5,V
